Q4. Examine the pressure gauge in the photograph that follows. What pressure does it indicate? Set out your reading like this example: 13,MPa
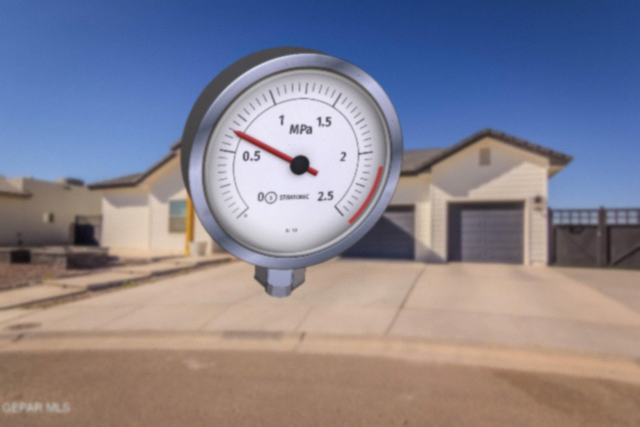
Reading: 0.65,MPa
